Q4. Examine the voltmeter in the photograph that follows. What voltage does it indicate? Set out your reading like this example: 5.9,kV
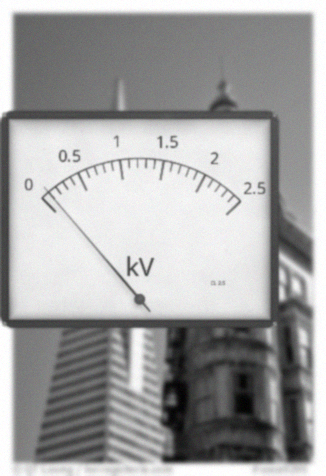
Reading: 0.1,kV
